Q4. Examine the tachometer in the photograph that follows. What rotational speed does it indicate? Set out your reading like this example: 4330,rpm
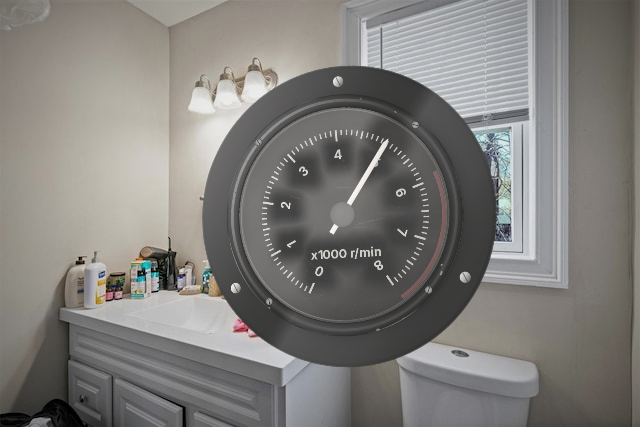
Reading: 5000,rpm
